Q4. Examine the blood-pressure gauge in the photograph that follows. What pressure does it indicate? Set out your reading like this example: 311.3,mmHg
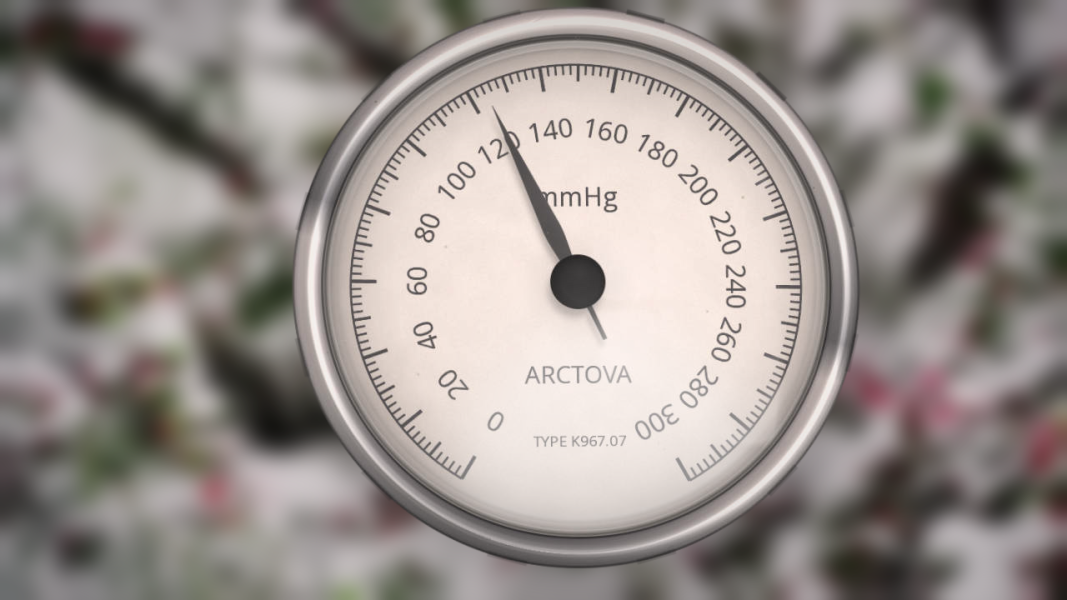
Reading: 124,mmHg
